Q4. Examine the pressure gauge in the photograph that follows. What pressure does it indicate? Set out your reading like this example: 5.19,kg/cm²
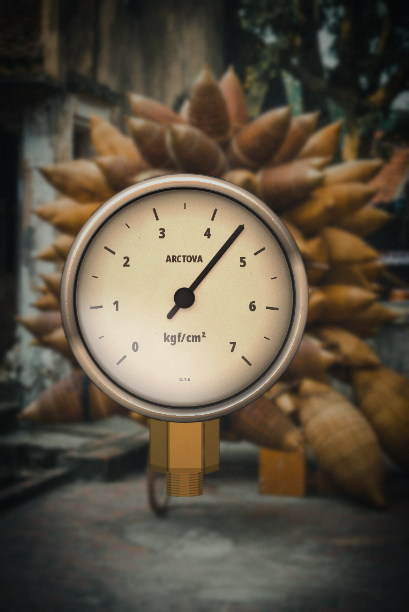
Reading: 4.5,kg/cm²
